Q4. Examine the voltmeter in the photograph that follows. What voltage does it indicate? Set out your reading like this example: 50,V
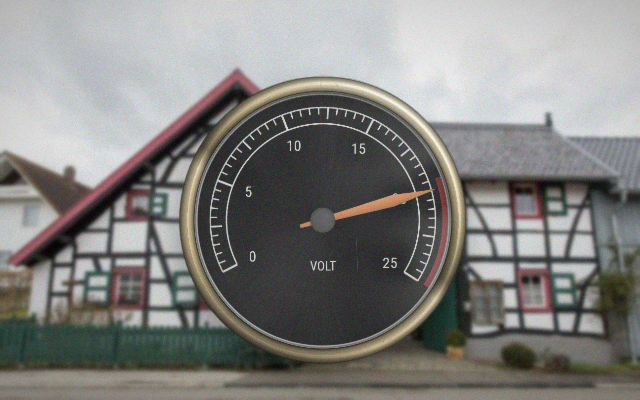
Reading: 20,V
